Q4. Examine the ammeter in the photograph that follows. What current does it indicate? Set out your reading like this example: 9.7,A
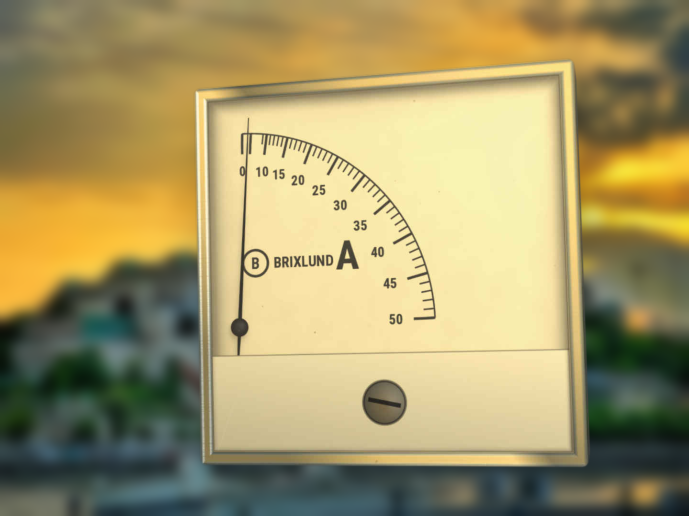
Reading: 5,A
